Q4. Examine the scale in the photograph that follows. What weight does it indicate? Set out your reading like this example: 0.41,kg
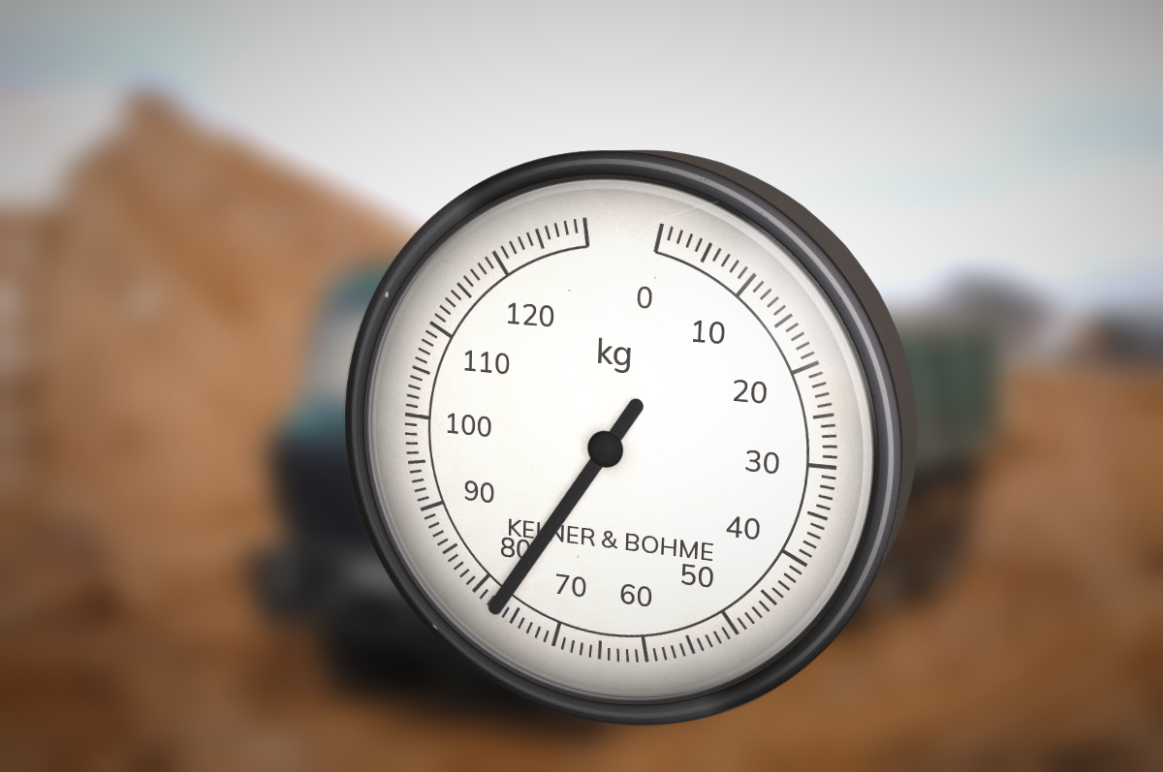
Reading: 77,kg
